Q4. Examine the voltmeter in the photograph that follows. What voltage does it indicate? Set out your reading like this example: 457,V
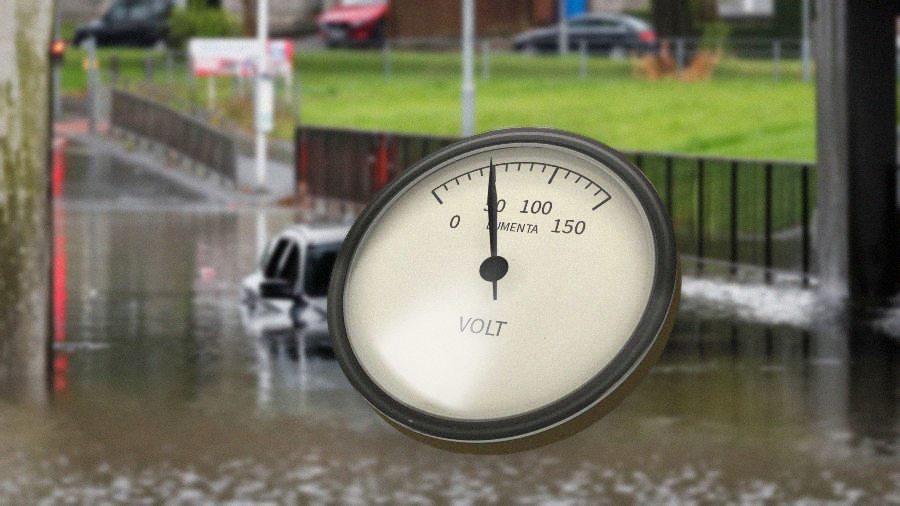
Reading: 50,V
